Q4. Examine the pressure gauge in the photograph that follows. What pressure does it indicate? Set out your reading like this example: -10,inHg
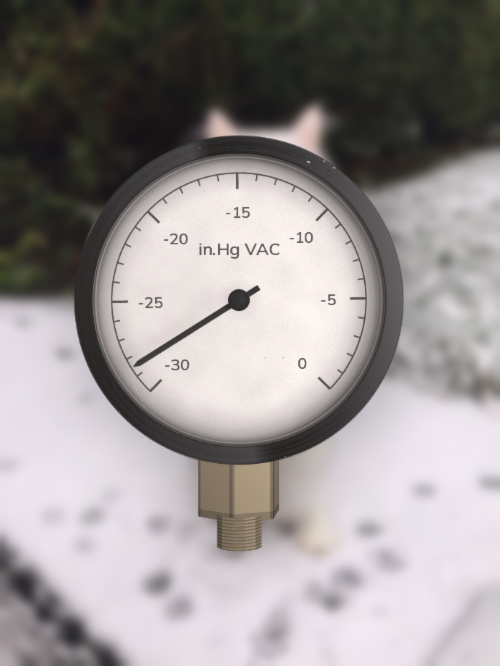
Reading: -28.5,inHg
